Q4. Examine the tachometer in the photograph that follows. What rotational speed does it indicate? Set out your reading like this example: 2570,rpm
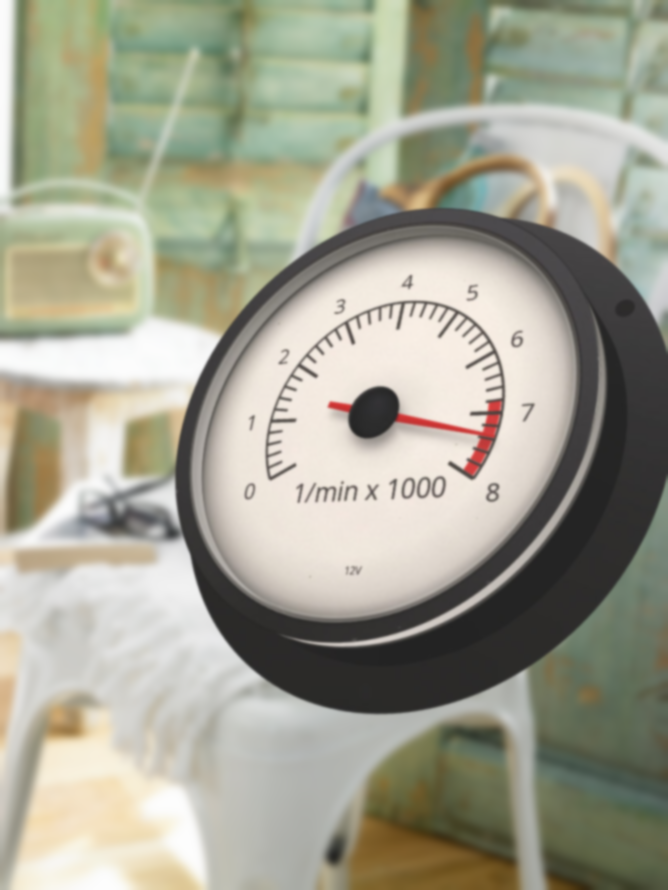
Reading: 7400,rpm
